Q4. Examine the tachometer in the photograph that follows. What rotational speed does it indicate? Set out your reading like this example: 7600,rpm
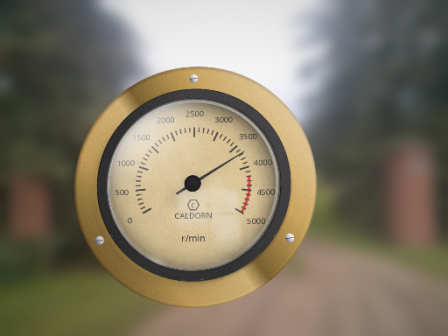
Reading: 3700,rpm
